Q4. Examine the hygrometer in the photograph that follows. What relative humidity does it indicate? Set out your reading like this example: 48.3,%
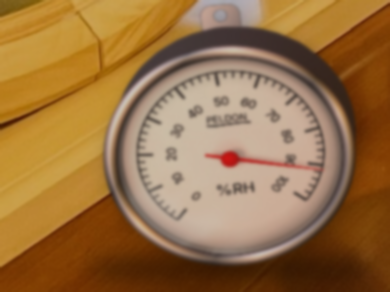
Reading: 90,%
